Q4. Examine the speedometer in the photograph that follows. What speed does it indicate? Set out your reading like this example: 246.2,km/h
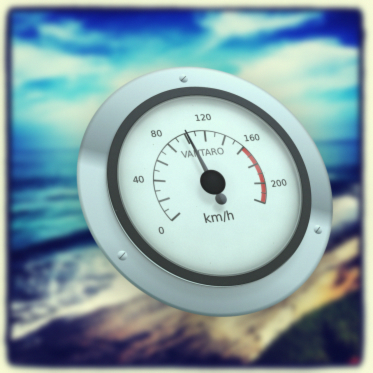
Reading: 100,km/h
